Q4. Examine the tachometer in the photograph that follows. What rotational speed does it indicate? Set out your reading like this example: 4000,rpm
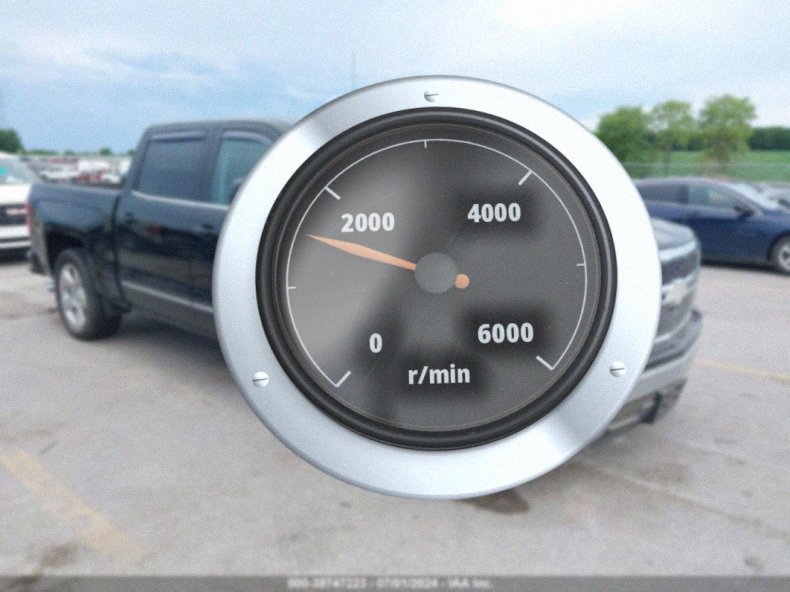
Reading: 1500,rpm
